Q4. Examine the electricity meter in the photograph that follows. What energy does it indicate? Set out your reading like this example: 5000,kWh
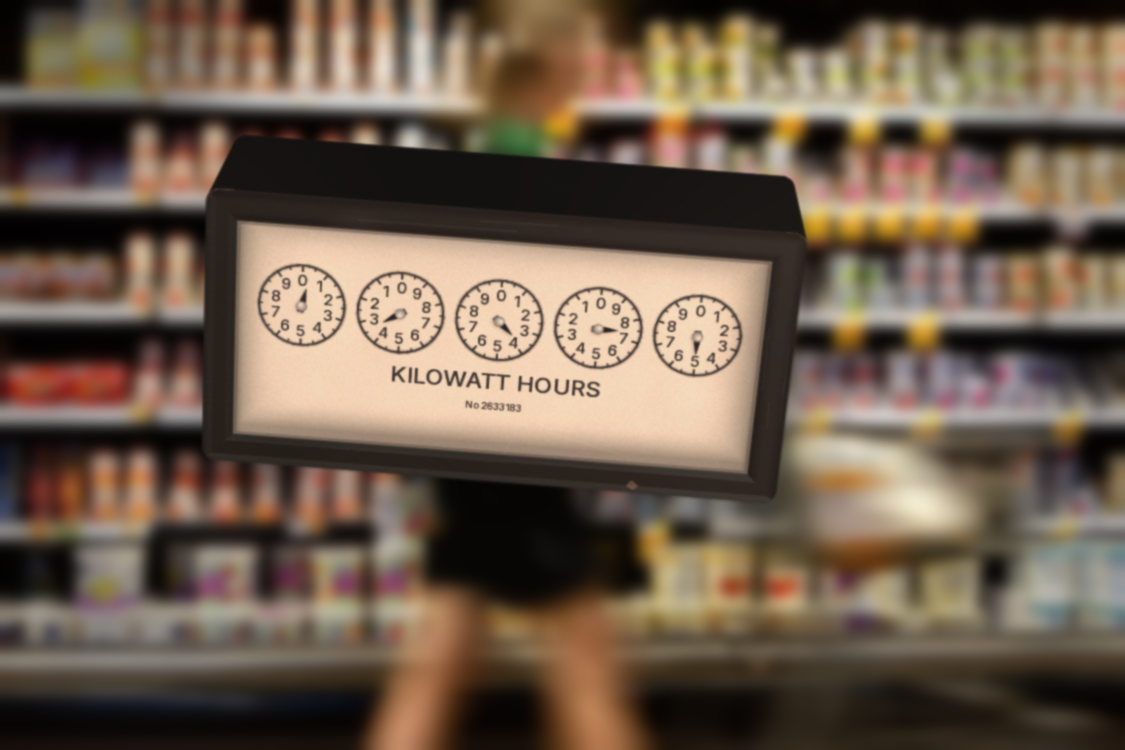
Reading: 3375,kWh
